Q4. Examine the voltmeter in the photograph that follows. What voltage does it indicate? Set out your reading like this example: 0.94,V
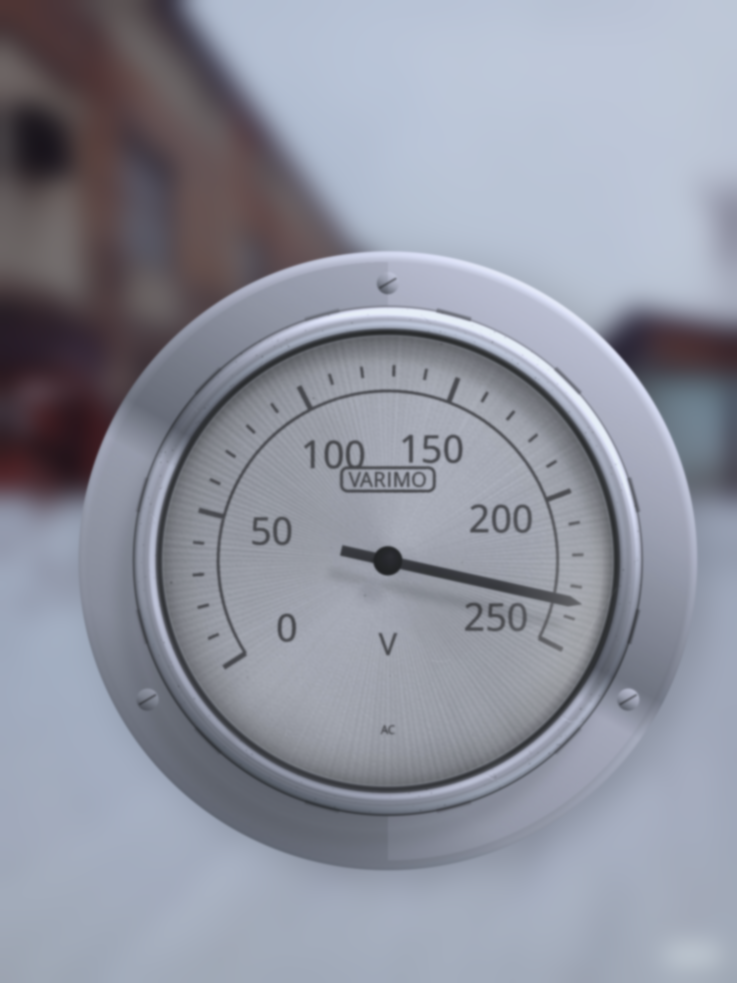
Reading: 235,V
